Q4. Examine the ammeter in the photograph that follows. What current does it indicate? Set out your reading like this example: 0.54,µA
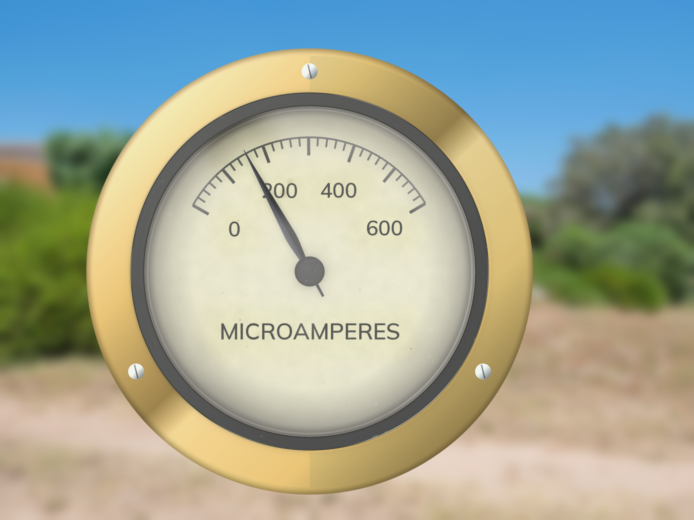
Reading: 160,µA
